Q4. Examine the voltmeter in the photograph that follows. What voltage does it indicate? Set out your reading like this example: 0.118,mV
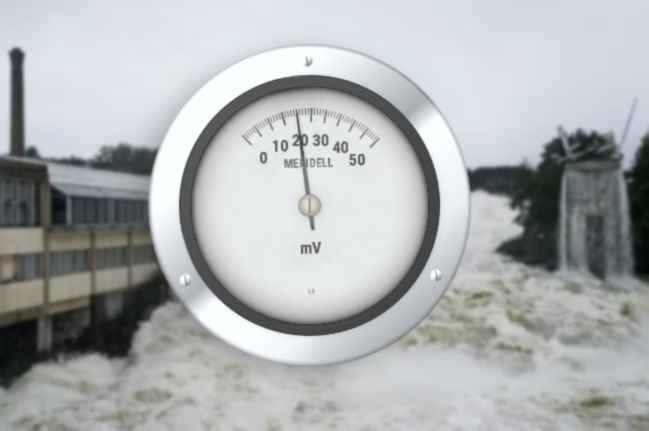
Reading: 20,mV
